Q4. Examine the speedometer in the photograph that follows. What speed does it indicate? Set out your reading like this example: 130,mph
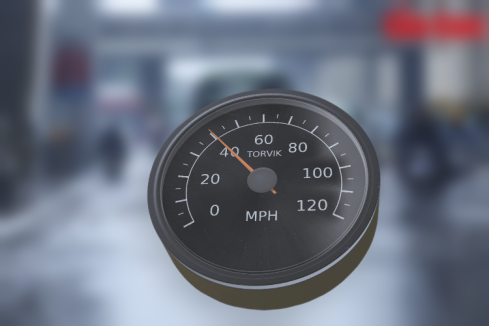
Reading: 40,mph
